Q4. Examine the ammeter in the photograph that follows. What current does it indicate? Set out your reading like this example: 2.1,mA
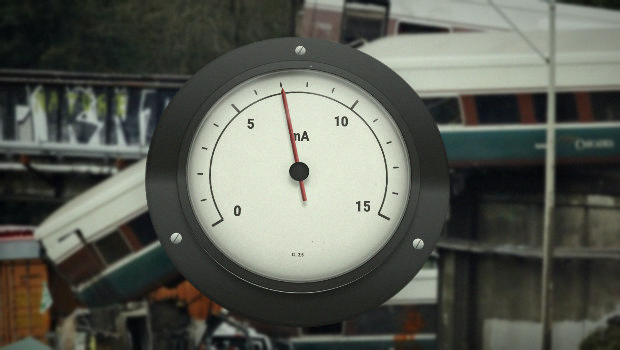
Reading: 7,mA
